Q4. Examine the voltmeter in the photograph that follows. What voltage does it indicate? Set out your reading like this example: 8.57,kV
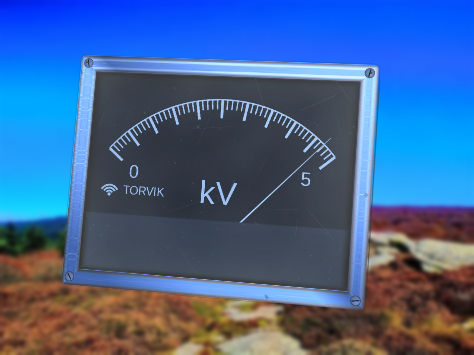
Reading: 4.7,kV
